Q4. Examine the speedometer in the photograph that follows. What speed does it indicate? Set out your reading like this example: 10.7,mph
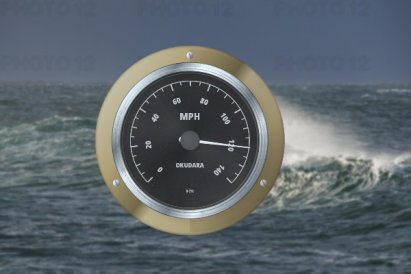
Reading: 120,mph
